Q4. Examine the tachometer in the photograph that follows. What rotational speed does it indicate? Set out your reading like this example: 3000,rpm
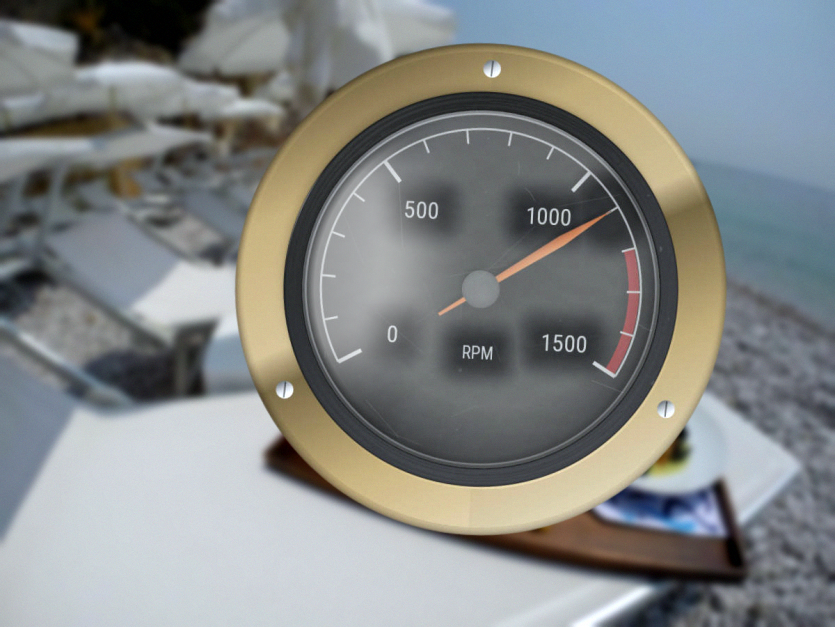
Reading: 1100,rpm
